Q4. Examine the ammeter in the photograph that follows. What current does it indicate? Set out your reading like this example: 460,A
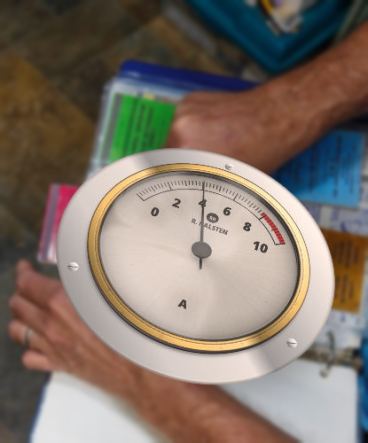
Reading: 4,A
